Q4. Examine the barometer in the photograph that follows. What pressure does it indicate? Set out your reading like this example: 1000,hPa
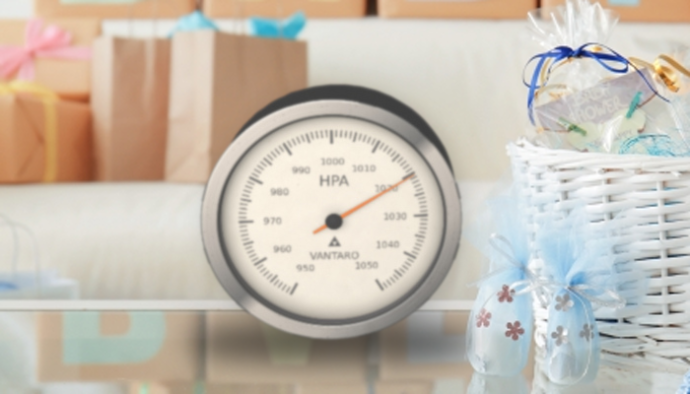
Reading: 1020,hPa
